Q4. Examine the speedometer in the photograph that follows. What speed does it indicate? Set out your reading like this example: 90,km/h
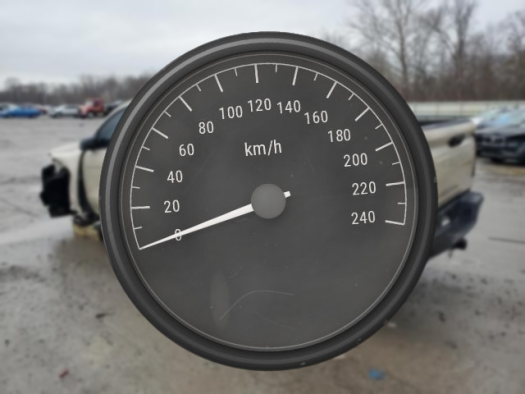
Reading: 0,km/h
